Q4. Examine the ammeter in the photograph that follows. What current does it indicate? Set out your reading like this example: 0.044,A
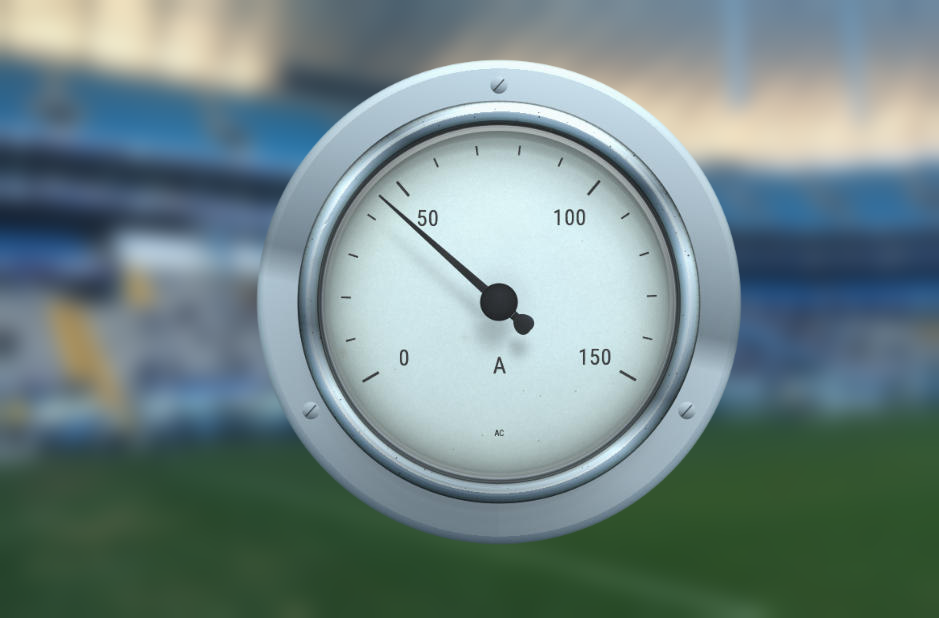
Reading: 45,A
